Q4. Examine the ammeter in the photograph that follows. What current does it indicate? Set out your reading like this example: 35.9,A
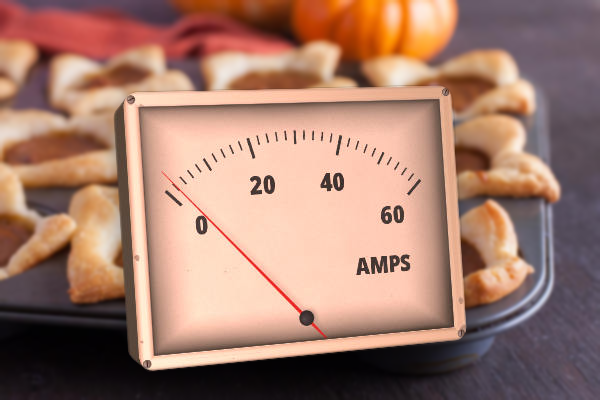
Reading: 2,A
